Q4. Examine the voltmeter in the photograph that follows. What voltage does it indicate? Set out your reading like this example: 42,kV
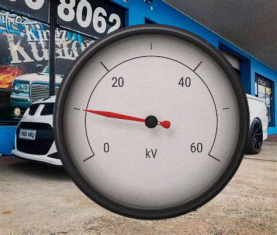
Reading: 10,kV
